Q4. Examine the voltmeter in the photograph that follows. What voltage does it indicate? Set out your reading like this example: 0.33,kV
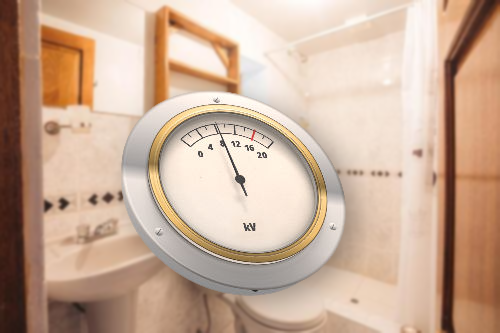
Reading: 8,kV
